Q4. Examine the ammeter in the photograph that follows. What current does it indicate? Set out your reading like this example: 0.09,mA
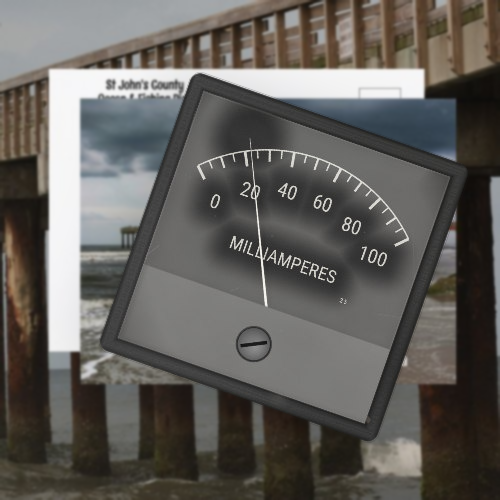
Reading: 22.5,mA
